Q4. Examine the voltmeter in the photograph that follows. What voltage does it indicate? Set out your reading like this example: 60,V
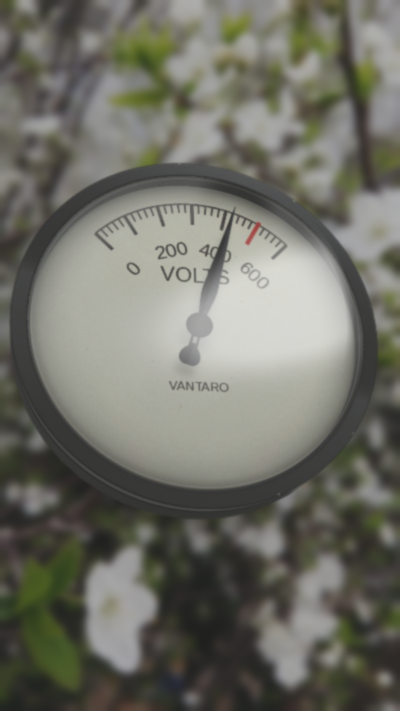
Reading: 420,V
